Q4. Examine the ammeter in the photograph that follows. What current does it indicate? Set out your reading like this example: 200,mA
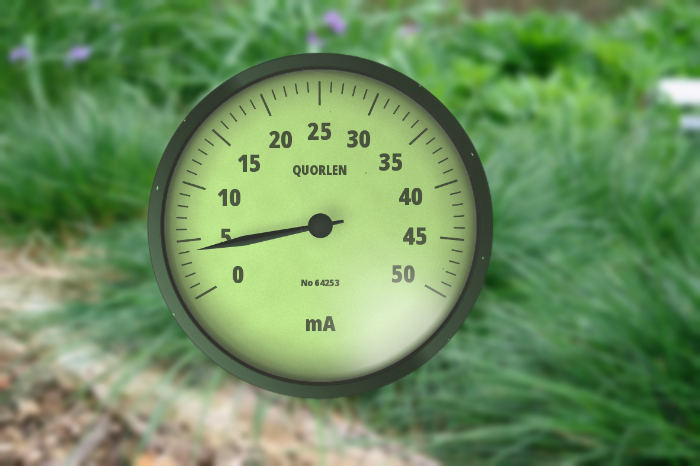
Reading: 4,mA
